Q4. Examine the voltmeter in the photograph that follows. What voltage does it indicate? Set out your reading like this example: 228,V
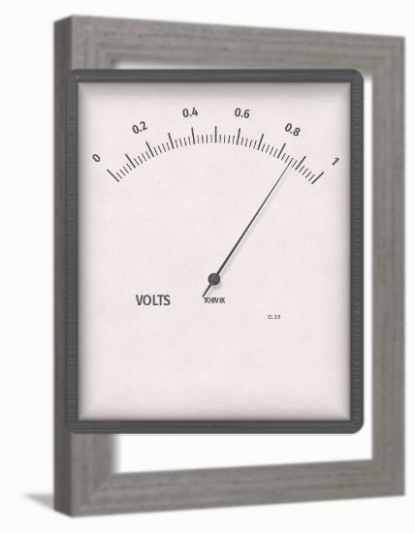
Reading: 0.86,V
